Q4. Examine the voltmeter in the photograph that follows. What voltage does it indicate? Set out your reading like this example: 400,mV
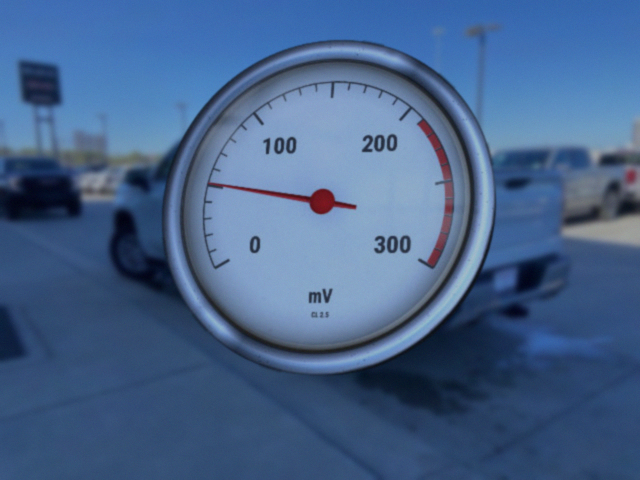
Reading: 50,mV
